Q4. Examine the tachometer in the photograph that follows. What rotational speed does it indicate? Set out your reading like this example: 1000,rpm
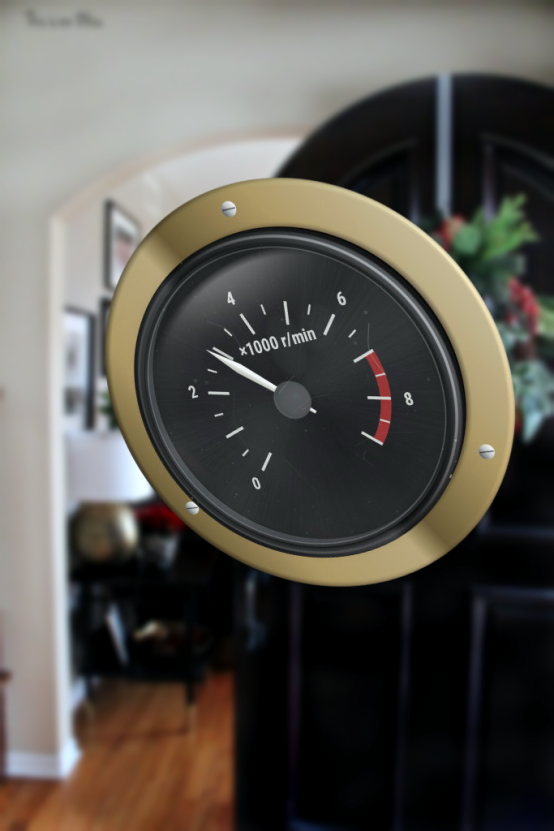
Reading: 3000,rpm
